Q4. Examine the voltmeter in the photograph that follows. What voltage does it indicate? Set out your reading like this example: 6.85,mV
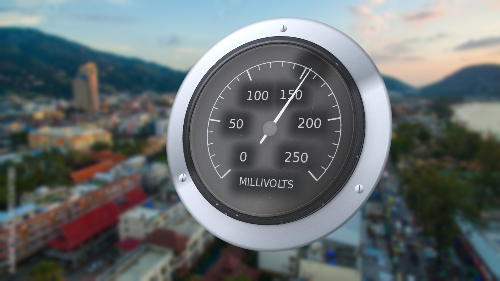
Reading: 155,mV
